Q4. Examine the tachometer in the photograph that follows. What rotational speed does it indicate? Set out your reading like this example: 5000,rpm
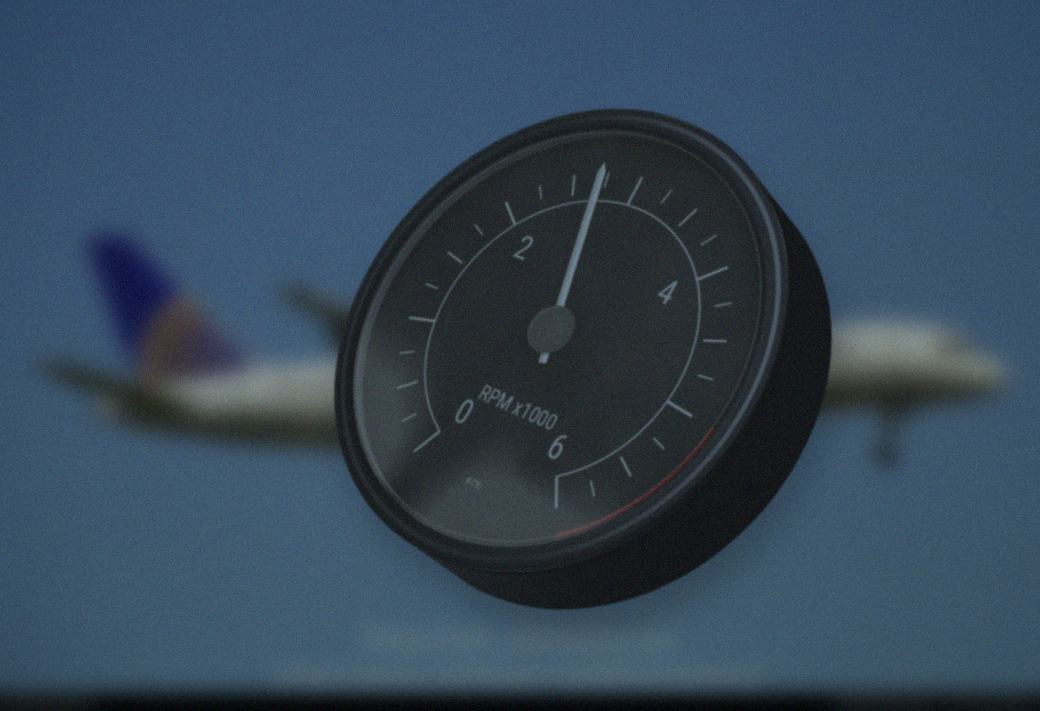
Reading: 2750,rpm
